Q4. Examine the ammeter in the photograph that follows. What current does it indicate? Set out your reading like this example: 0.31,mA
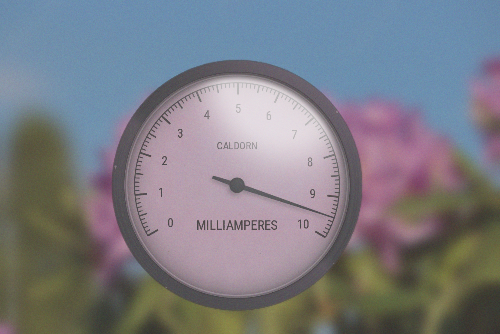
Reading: 9.5,mA
